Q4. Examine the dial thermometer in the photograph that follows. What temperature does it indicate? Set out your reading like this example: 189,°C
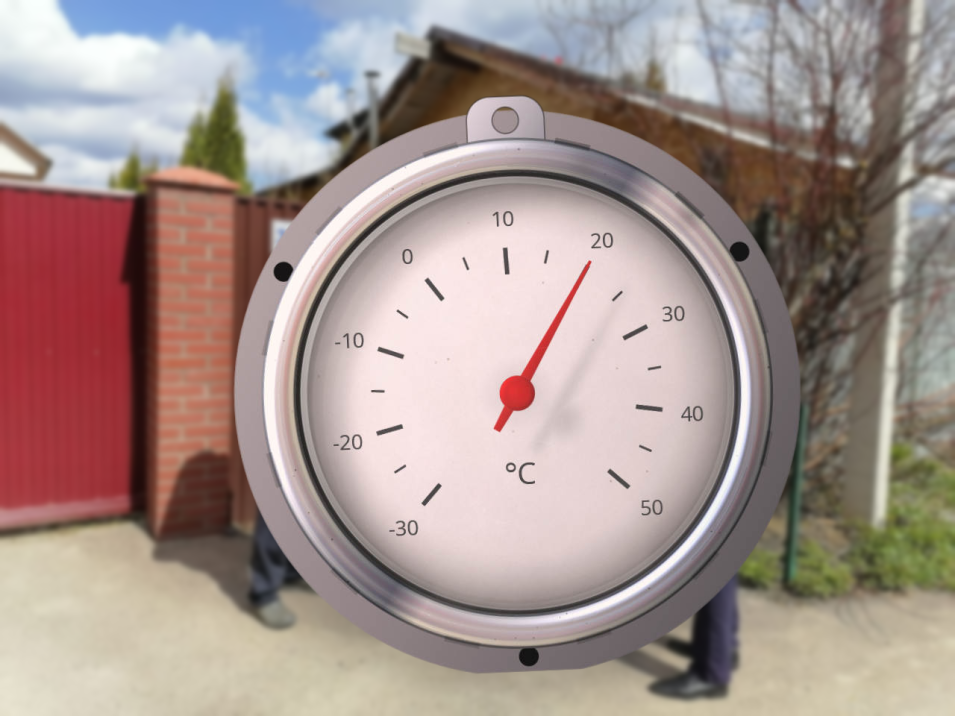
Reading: 20,°C
